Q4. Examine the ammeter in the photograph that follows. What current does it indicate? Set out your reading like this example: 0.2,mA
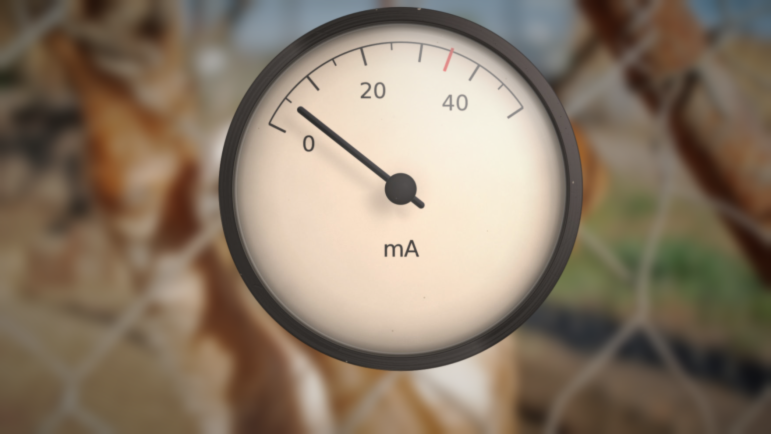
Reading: 5,mA
